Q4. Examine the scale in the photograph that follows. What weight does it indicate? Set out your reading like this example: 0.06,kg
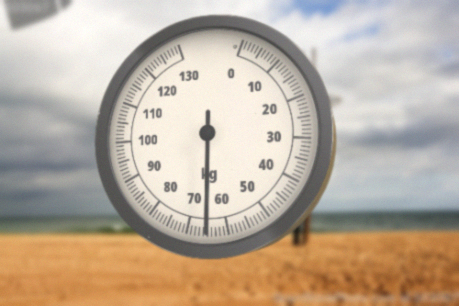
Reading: 65,kg
